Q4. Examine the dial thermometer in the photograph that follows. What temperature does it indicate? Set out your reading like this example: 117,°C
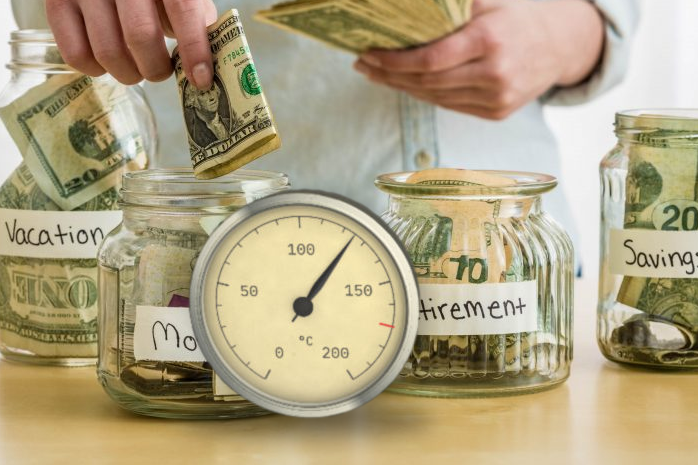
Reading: 125,°C
